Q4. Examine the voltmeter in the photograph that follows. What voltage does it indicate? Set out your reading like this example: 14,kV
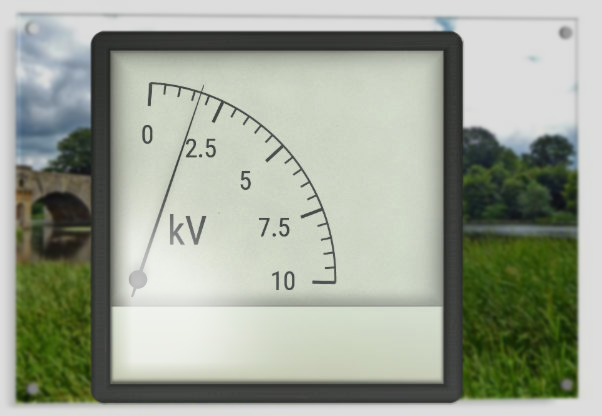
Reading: 1.75,kV
